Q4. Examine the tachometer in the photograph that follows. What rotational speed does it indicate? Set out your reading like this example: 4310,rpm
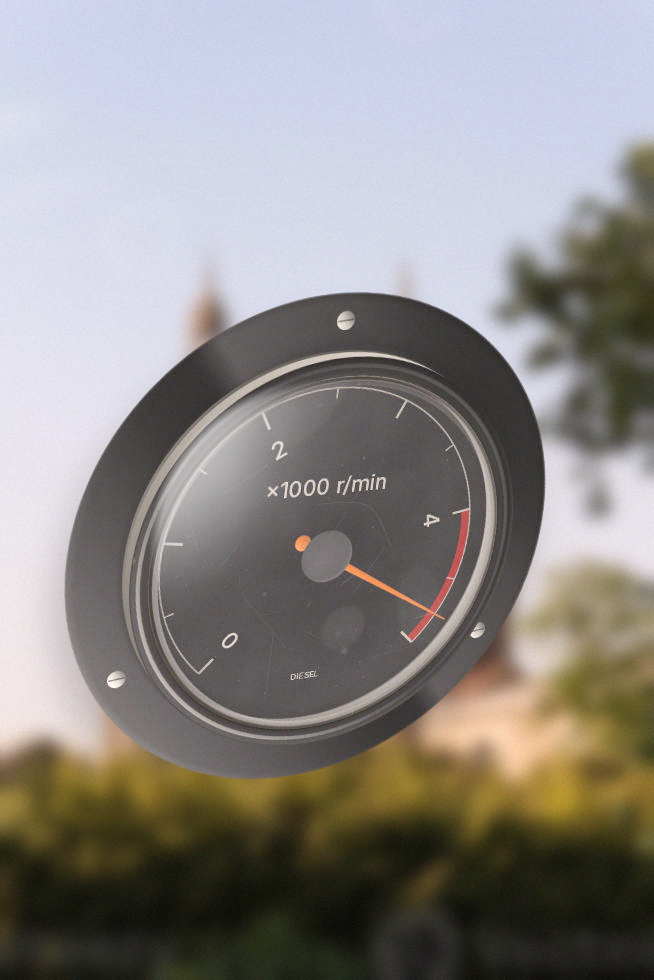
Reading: 4750,rpm
